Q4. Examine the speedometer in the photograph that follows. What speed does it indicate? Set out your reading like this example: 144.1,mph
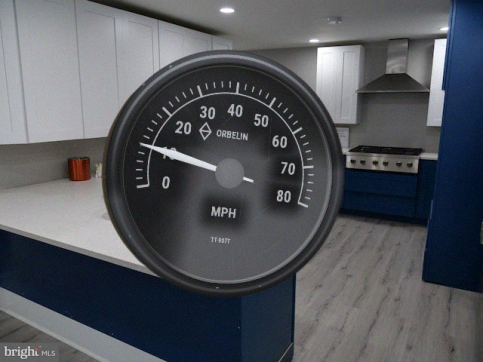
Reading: 10,mph
